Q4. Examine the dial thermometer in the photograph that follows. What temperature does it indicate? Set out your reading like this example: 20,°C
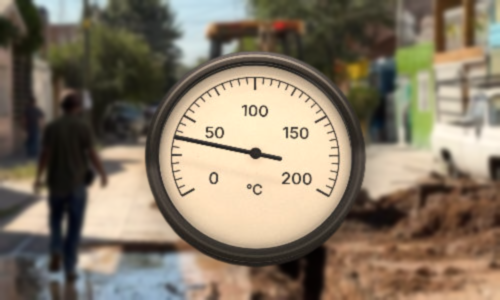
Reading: 35,°C
